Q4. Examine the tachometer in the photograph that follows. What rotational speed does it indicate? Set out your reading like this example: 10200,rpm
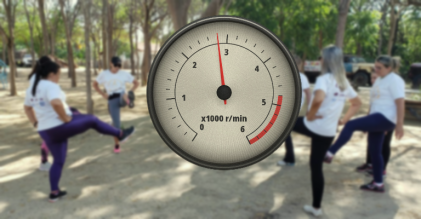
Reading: 2800,rpm
